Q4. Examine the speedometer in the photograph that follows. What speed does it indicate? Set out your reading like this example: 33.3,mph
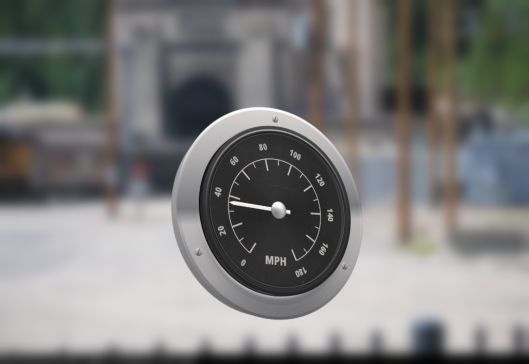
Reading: 35,mph
